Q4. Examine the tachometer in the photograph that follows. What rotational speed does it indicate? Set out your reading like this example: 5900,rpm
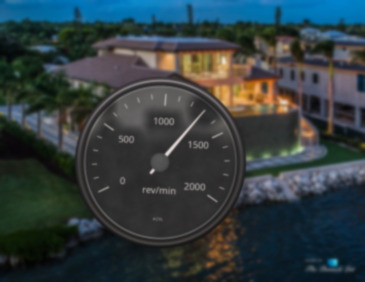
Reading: 1300,rpm
